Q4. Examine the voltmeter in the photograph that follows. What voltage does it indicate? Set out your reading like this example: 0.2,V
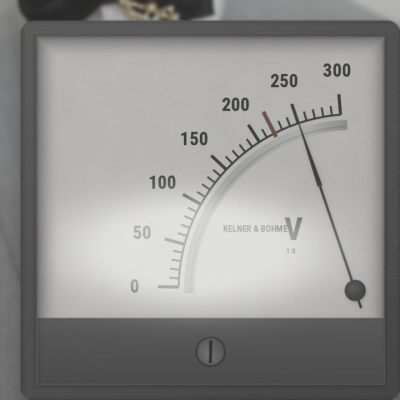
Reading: 250,V
